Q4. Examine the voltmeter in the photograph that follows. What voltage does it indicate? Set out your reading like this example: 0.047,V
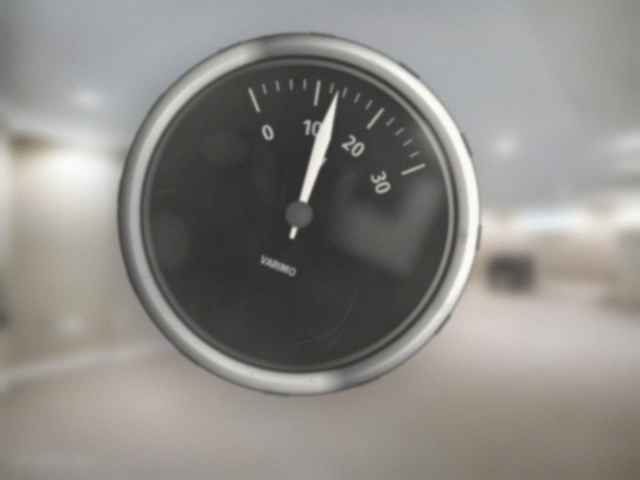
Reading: 13,V
